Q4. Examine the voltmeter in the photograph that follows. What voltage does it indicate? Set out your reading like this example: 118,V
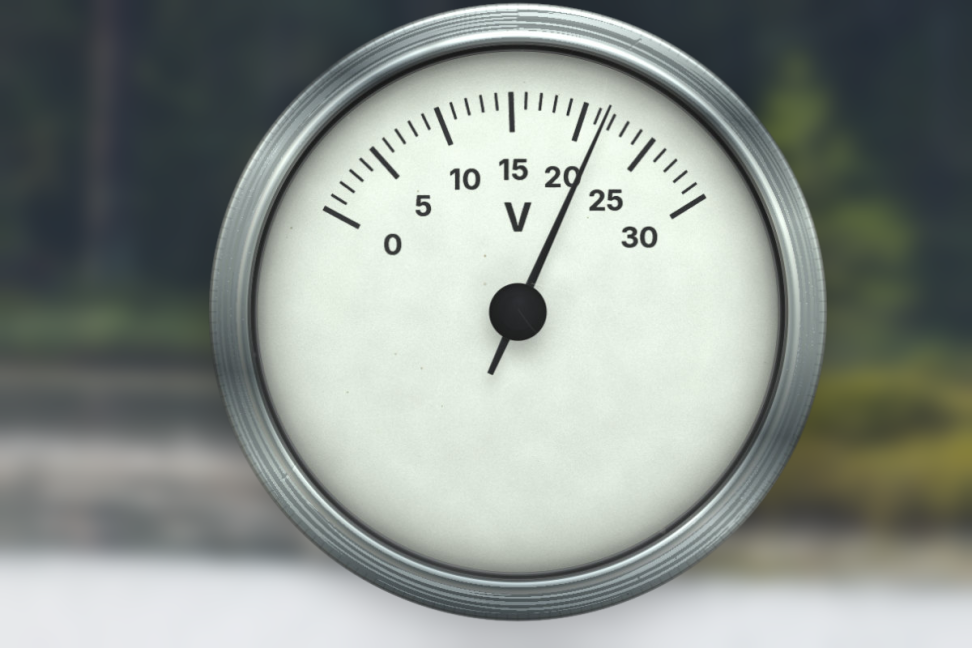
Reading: 21.5,V
